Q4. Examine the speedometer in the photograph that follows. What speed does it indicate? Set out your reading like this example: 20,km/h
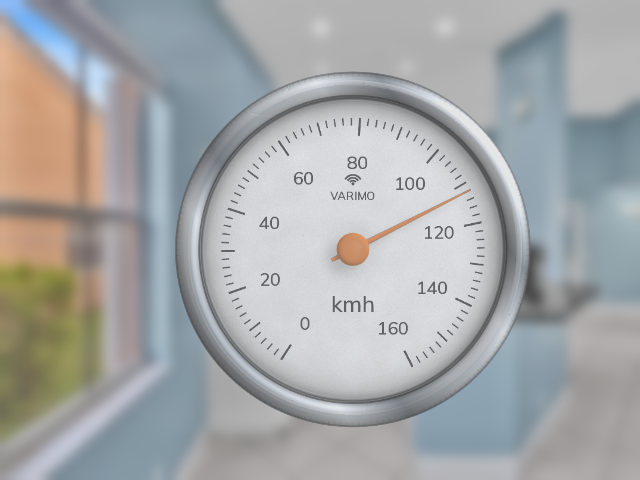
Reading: 112,km/h
